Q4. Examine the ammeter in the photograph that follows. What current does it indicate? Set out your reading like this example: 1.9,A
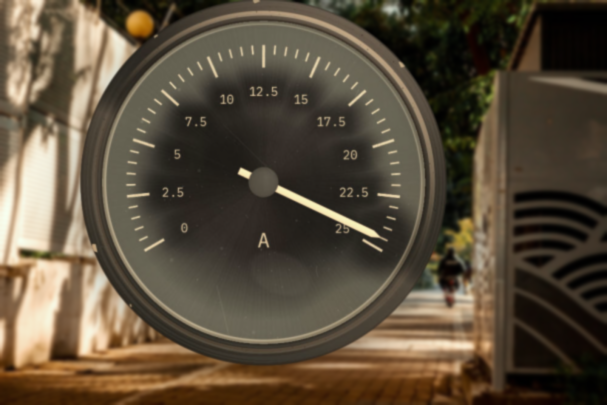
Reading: 24.5,A
